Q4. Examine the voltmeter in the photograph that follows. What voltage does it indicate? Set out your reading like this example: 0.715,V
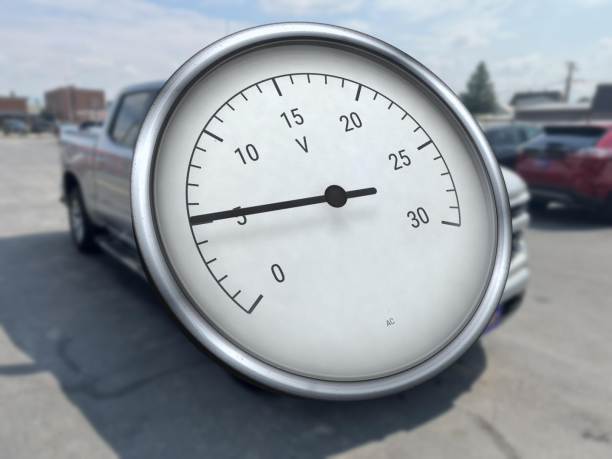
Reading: 5,V
